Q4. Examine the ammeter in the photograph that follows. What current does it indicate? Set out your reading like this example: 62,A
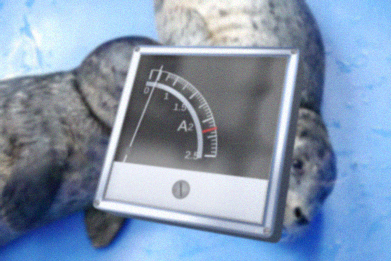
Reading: 0.5,A
